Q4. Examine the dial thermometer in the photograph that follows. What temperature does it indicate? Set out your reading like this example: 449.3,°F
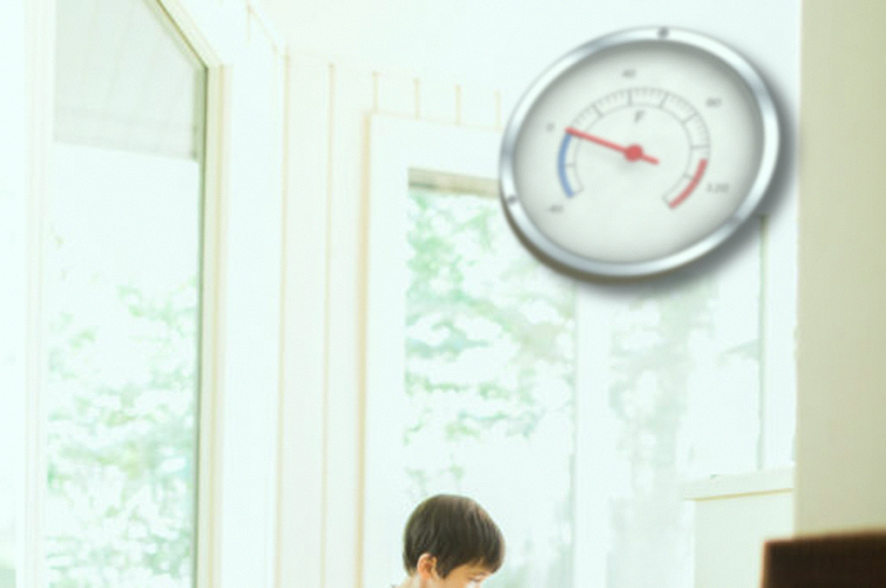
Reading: 0,°F
